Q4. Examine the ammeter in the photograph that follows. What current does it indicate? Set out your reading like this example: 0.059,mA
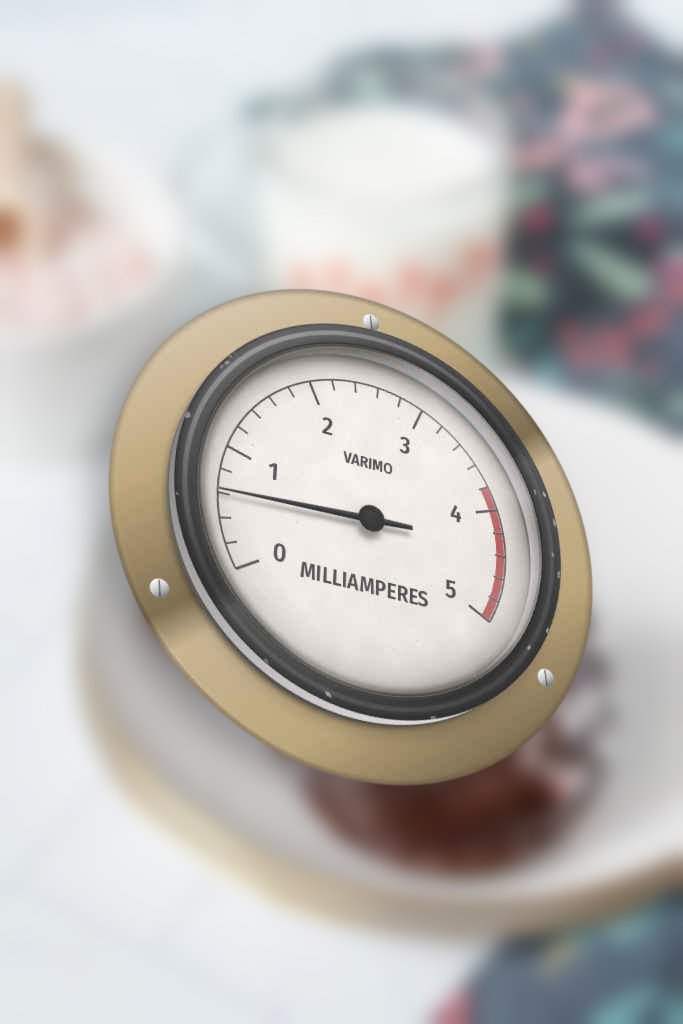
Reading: 0.6,mA
